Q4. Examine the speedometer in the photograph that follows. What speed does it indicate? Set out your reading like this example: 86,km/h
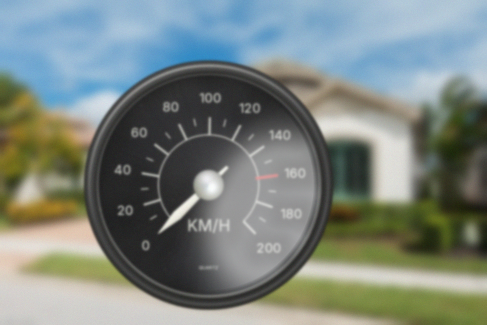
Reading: 0,km/h
